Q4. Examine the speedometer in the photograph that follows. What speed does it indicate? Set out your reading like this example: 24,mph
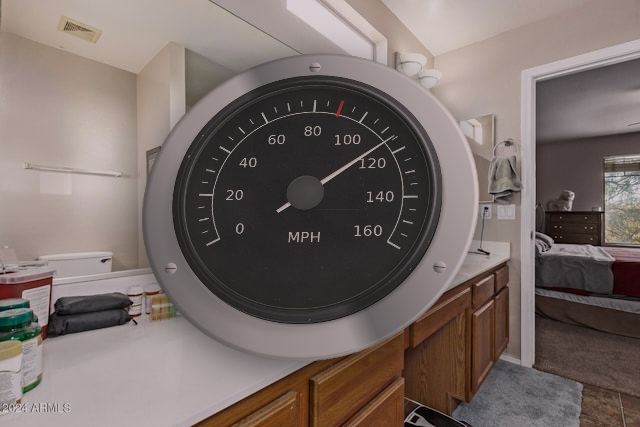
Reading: 115,mph
